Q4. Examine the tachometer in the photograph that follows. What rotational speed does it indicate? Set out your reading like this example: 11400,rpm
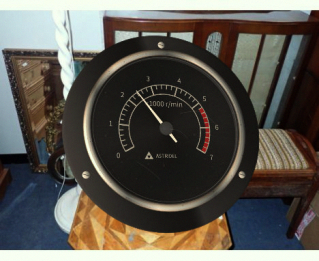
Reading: 2400,rpm
